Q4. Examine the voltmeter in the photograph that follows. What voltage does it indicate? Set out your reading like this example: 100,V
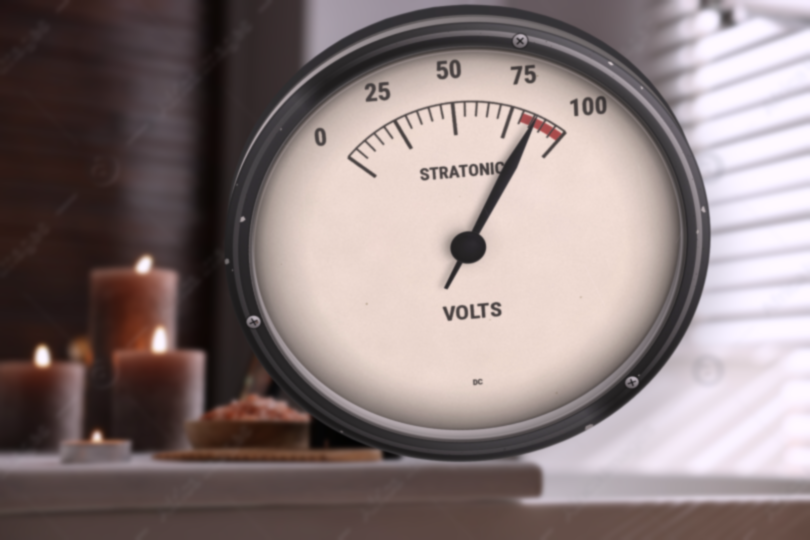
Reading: 85,V
